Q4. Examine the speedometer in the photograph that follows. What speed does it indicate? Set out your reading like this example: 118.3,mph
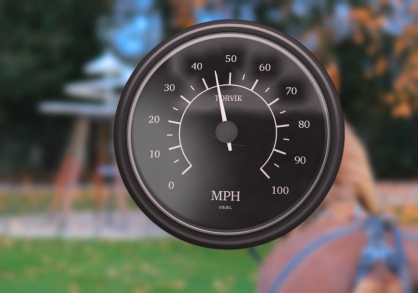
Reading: 45,mph
